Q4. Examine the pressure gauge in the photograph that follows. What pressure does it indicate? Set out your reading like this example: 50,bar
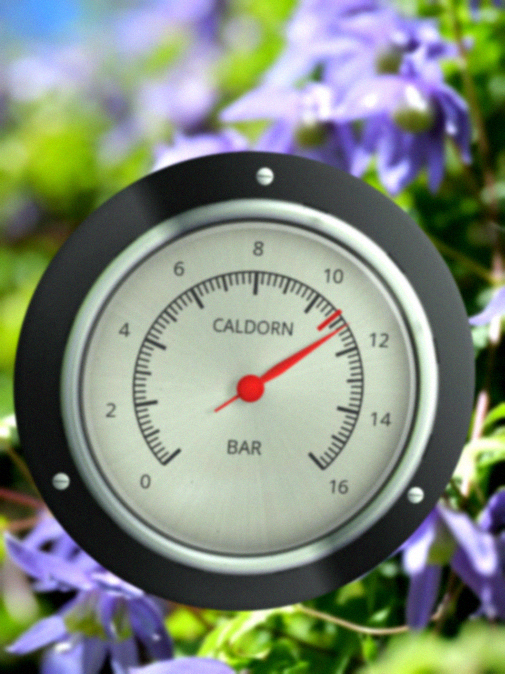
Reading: 11.2,bar
